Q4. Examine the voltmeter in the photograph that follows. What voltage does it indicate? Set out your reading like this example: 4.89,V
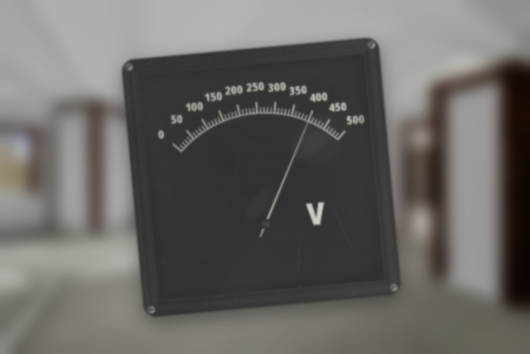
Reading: 400,V
